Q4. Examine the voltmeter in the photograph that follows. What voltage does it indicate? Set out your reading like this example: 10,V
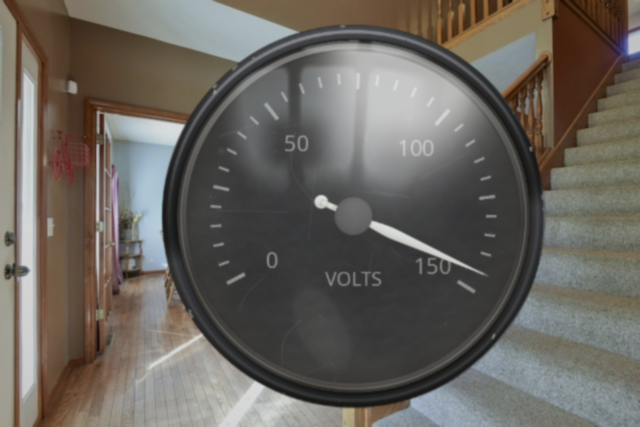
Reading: 145,V
